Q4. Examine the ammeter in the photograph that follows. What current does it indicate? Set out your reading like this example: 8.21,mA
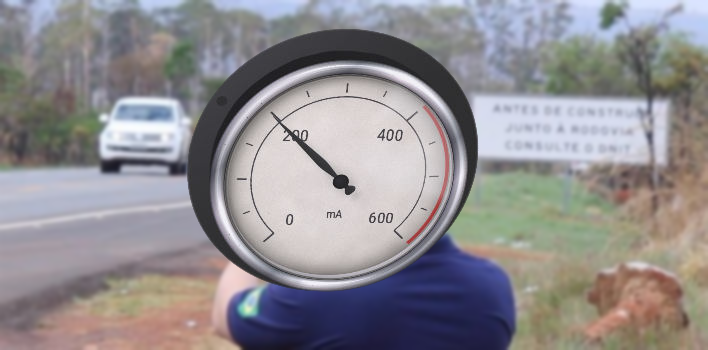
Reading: 200,mA
